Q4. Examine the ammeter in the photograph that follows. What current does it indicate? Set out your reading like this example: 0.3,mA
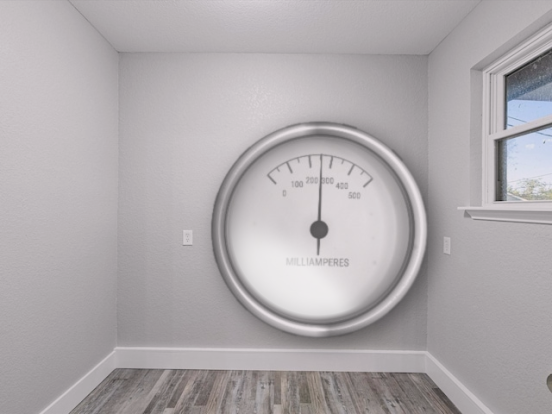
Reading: 250,mA
